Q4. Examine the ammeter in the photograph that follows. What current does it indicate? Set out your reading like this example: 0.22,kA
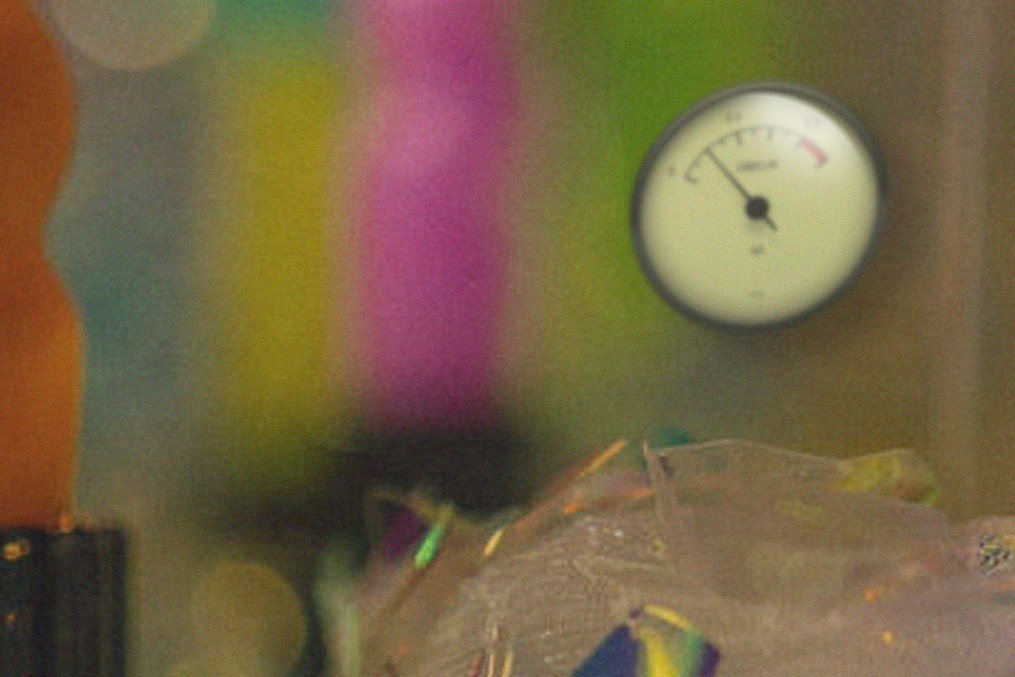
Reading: 0.2,kA
